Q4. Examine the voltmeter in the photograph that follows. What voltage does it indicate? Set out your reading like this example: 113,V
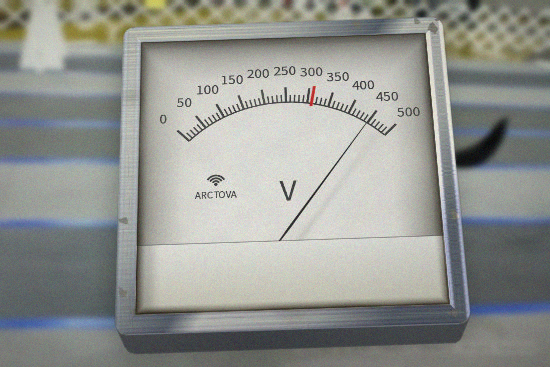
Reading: 450,V
